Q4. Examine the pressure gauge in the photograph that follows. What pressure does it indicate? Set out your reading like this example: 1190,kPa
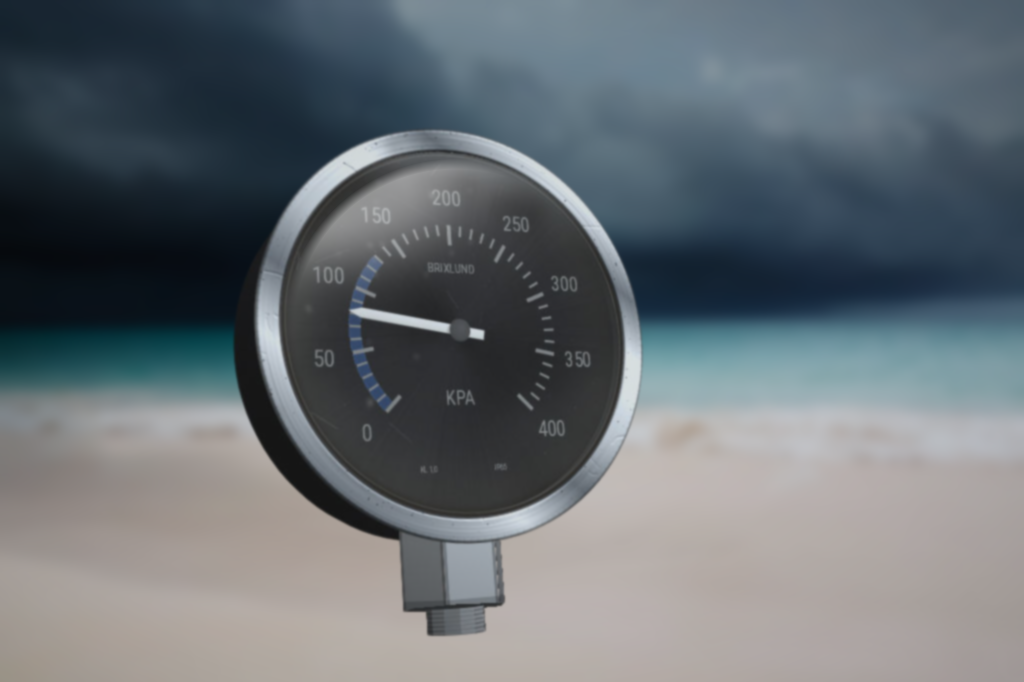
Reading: 80,kPa
